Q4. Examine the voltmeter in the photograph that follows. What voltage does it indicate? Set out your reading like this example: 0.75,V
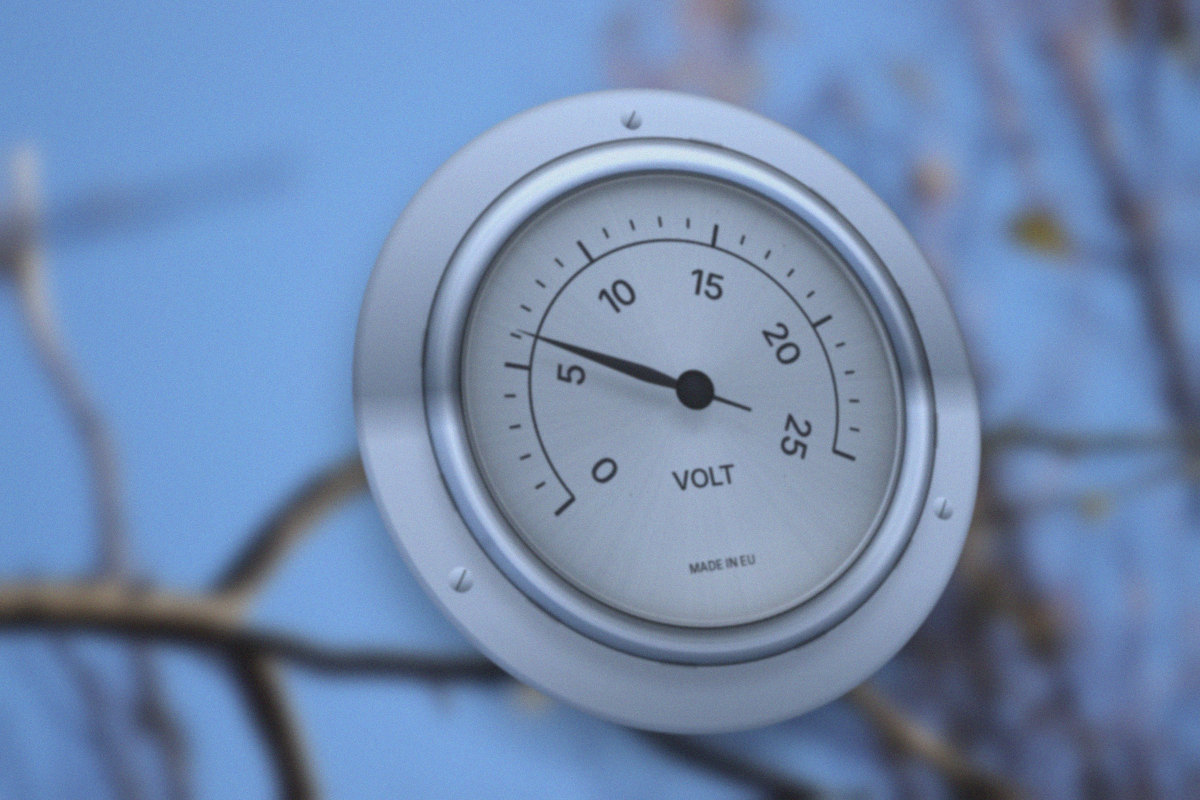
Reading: 6,V
